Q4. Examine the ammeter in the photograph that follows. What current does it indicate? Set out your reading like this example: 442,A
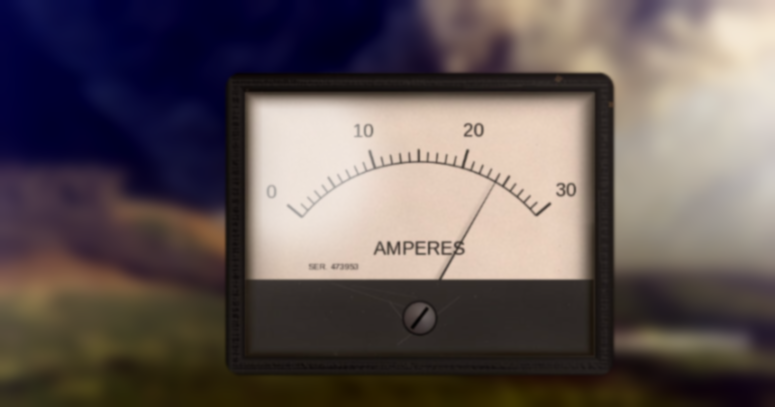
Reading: 24,A
